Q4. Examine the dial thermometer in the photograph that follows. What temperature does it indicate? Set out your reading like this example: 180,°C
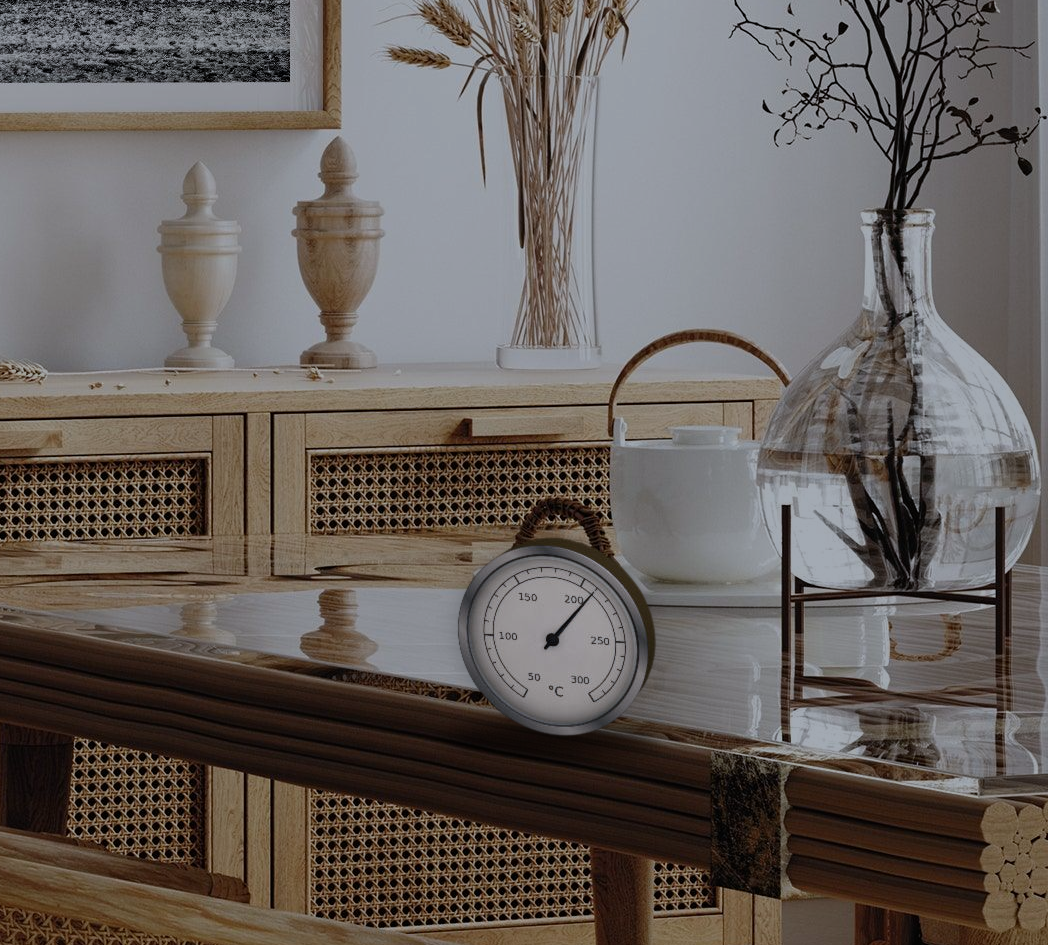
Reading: 210,°C
